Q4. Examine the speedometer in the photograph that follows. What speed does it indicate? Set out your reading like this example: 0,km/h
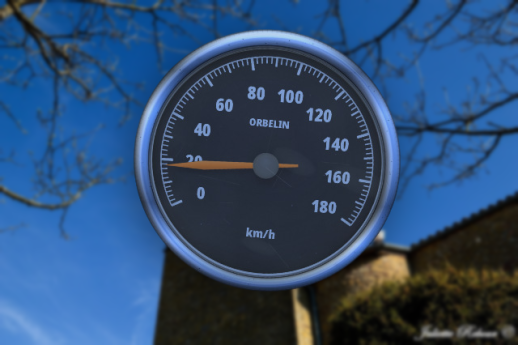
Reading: 18,km/h
